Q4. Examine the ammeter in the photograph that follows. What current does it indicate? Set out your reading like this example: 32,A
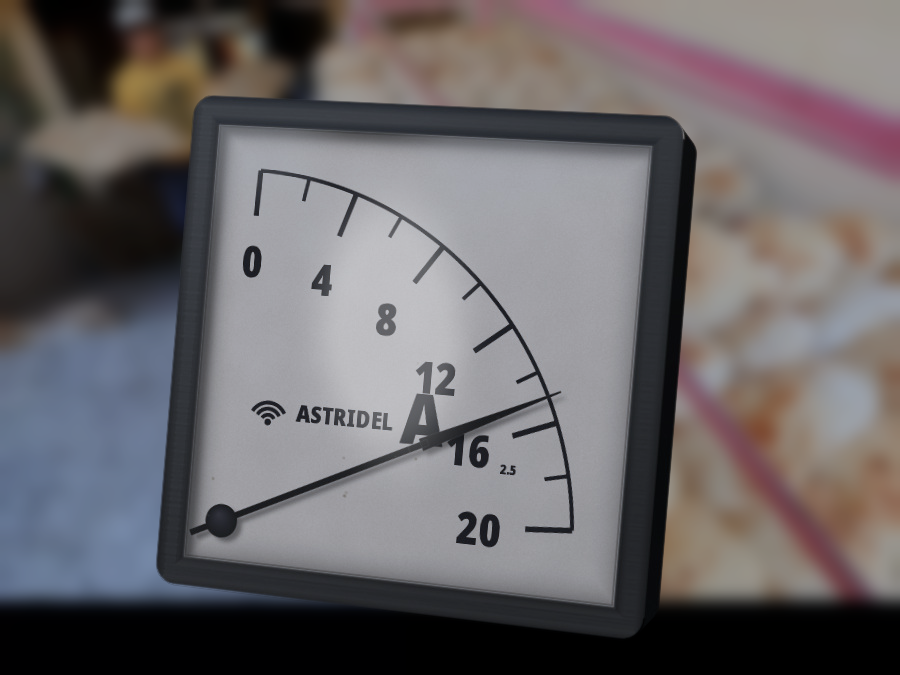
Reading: 15,A
